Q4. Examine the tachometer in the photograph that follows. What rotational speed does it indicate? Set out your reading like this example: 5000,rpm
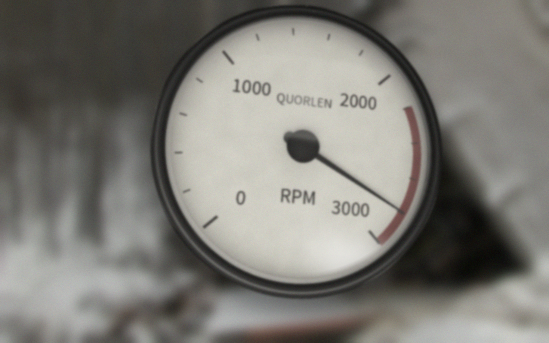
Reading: 2800,rpm
